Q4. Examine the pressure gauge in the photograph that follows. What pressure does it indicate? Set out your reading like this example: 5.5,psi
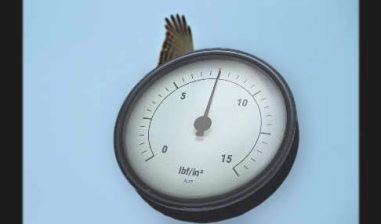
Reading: 7.5,psi
